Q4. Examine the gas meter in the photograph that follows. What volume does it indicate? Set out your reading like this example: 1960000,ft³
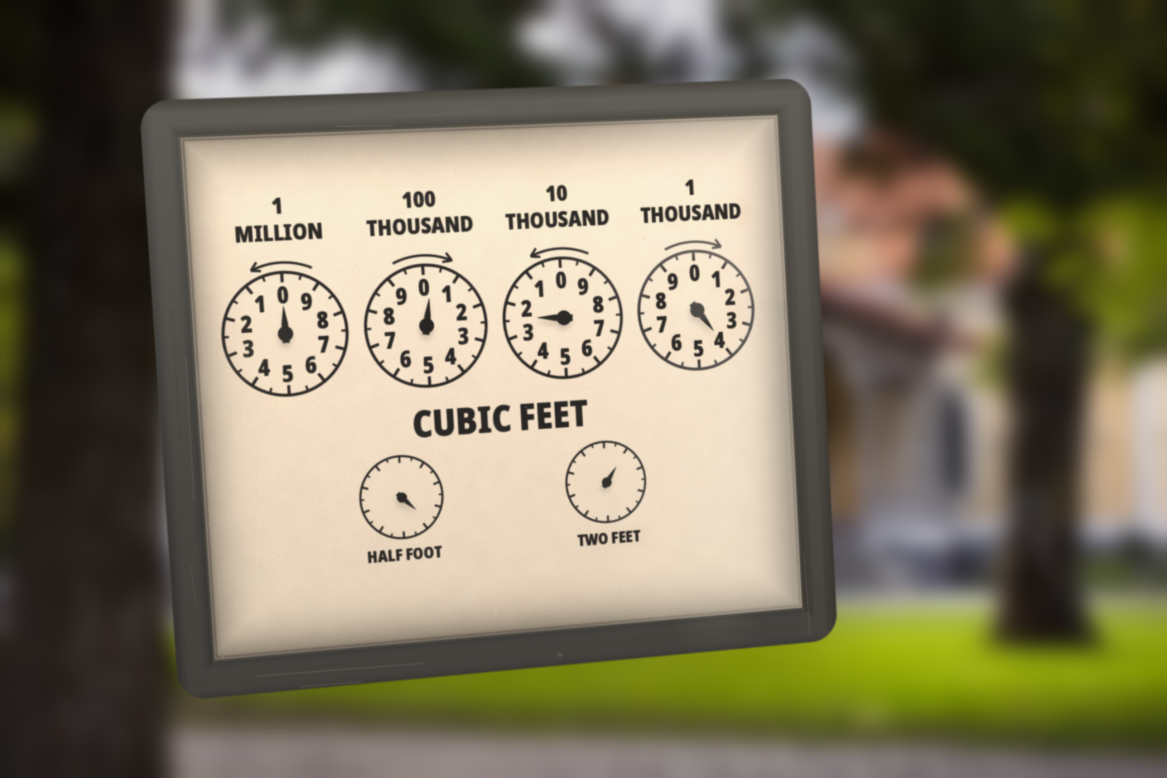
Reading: 2400,ft³
